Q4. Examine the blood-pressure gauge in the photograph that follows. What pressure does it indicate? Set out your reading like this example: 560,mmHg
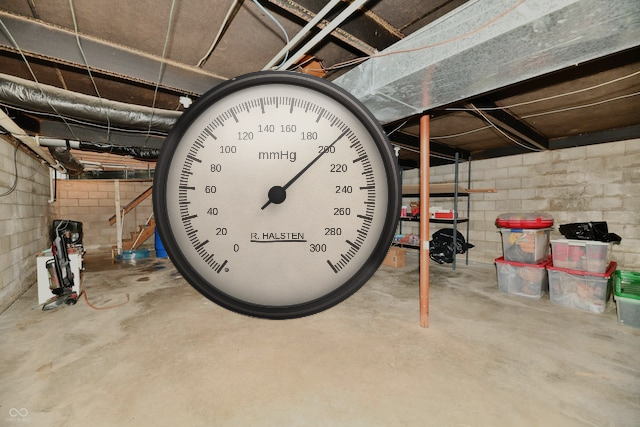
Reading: 200,mmHg
